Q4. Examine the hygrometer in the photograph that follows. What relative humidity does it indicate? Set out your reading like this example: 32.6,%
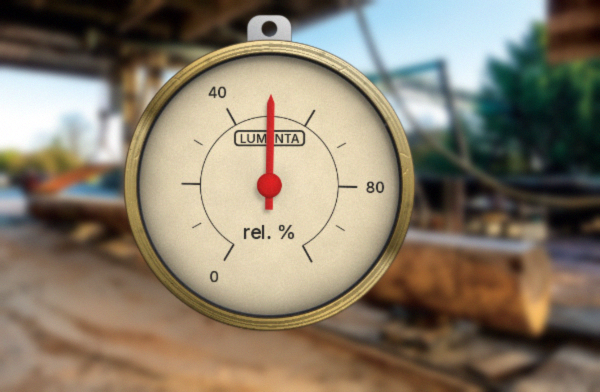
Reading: 50,%
